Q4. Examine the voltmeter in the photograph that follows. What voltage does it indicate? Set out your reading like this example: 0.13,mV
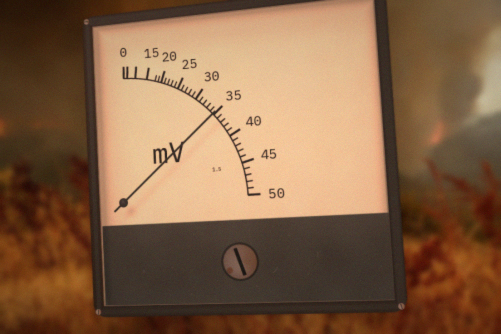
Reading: 35,mV
